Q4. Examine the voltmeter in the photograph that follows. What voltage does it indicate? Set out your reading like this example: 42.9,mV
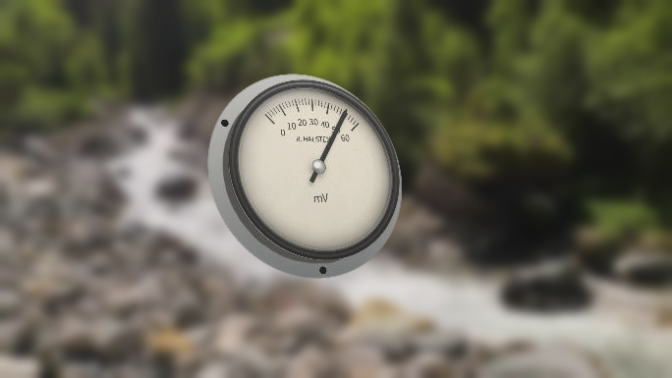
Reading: 50,mV
